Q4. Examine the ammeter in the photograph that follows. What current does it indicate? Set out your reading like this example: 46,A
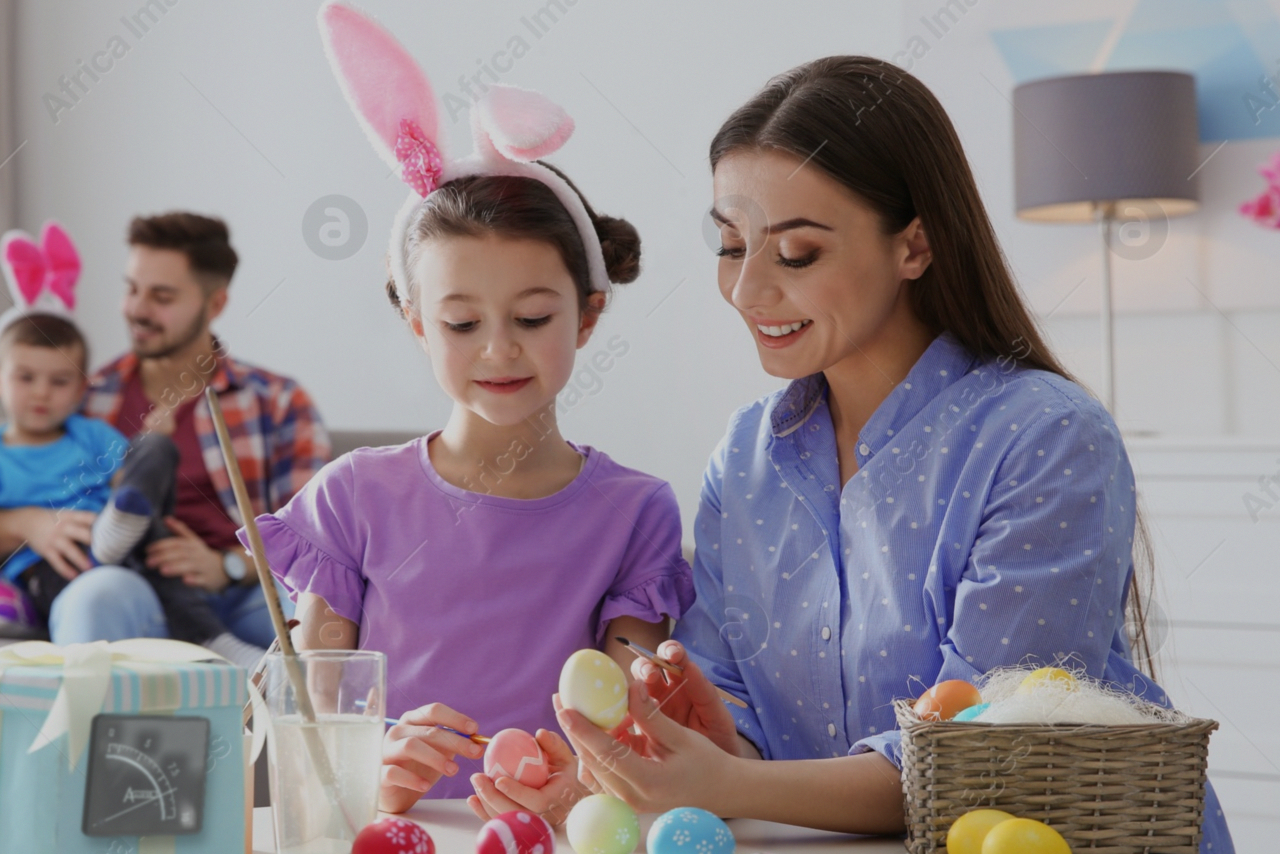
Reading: 8.5,A
